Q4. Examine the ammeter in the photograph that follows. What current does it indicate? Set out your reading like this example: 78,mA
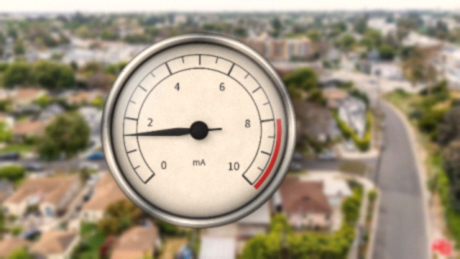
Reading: 1.5,mA
